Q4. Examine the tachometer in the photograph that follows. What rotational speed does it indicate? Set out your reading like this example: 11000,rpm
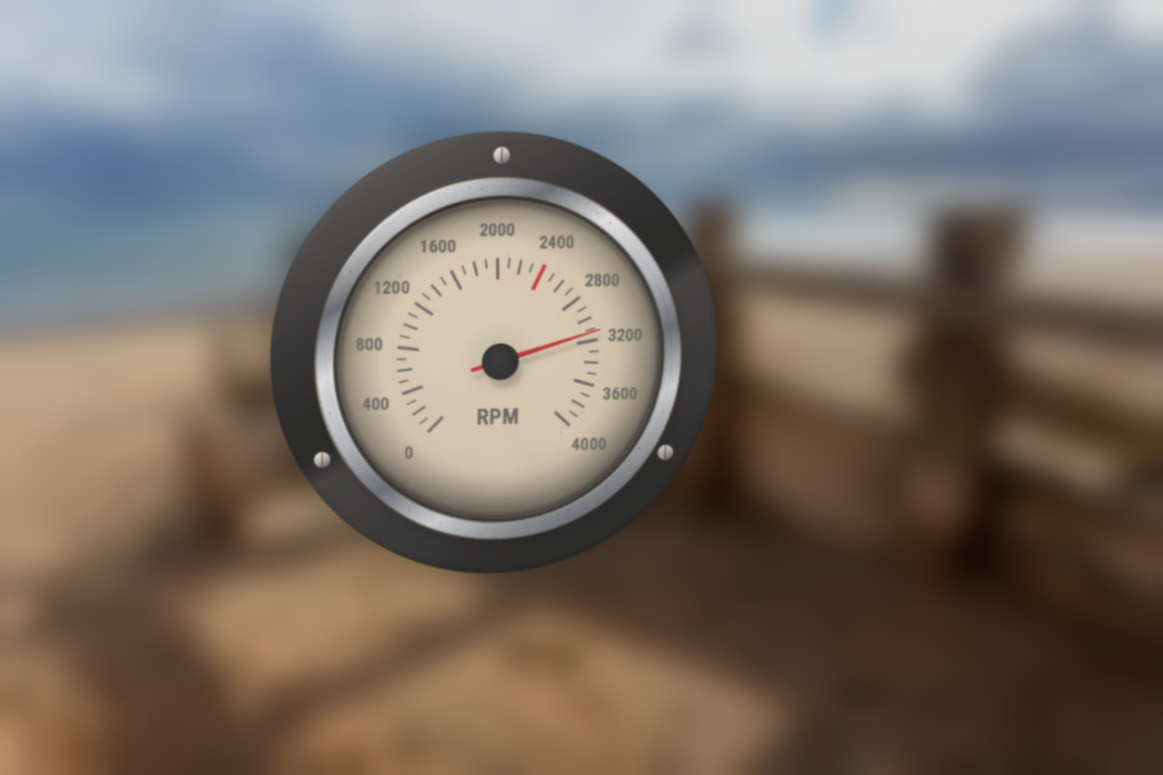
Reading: 3100,rpm
